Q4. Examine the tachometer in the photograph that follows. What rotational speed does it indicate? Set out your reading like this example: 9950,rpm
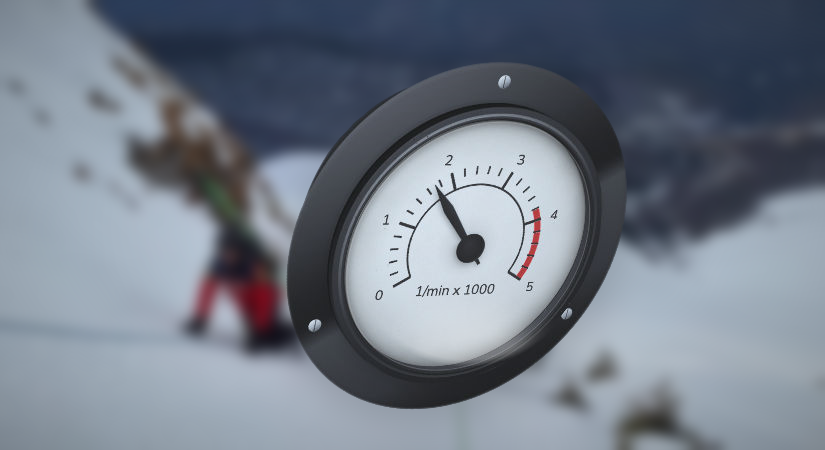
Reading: 1700,rpm
